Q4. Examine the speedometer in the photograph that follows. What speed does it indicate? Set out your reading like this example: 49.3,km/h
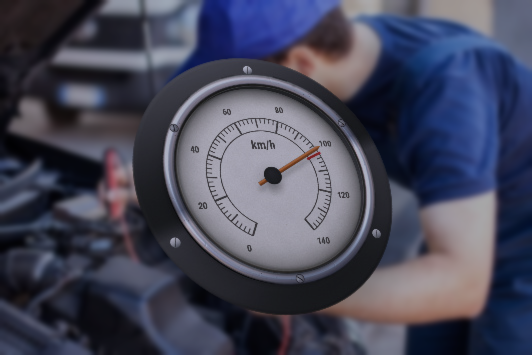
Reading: 100,km/h
